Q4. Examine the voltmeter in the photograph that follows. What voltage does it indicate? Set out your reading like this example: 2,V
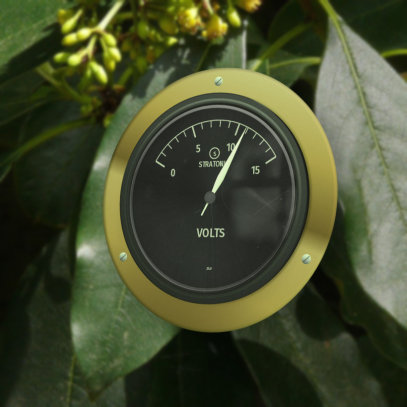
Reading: 11,V
